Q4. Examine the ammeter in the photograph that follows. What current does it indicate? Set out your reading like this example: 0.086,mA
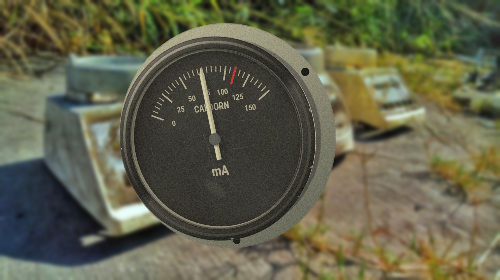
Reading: 75,mA
